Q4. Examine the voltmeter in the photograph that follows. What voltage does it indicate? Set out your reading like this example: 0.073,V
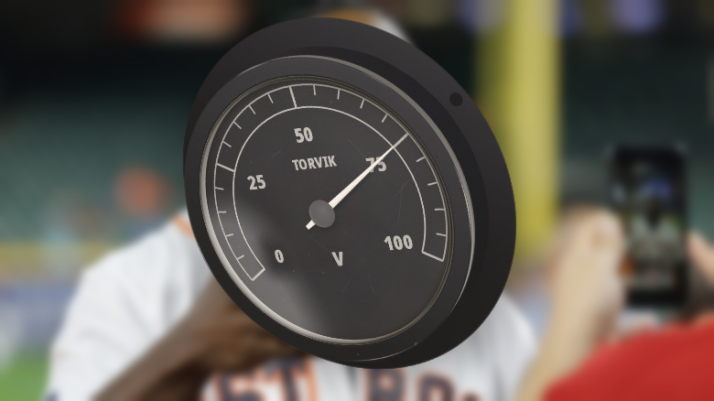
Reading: 75,V
